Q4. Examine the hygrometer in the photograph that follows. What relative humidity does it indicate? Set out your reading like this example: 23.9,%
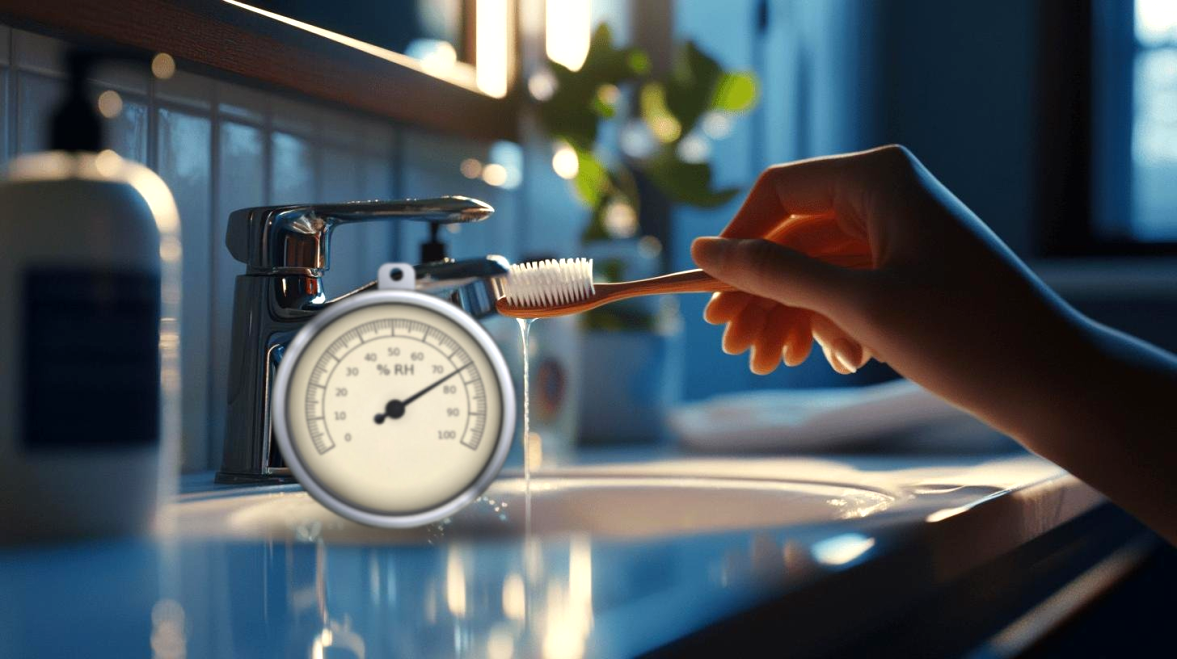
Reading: 75,%
